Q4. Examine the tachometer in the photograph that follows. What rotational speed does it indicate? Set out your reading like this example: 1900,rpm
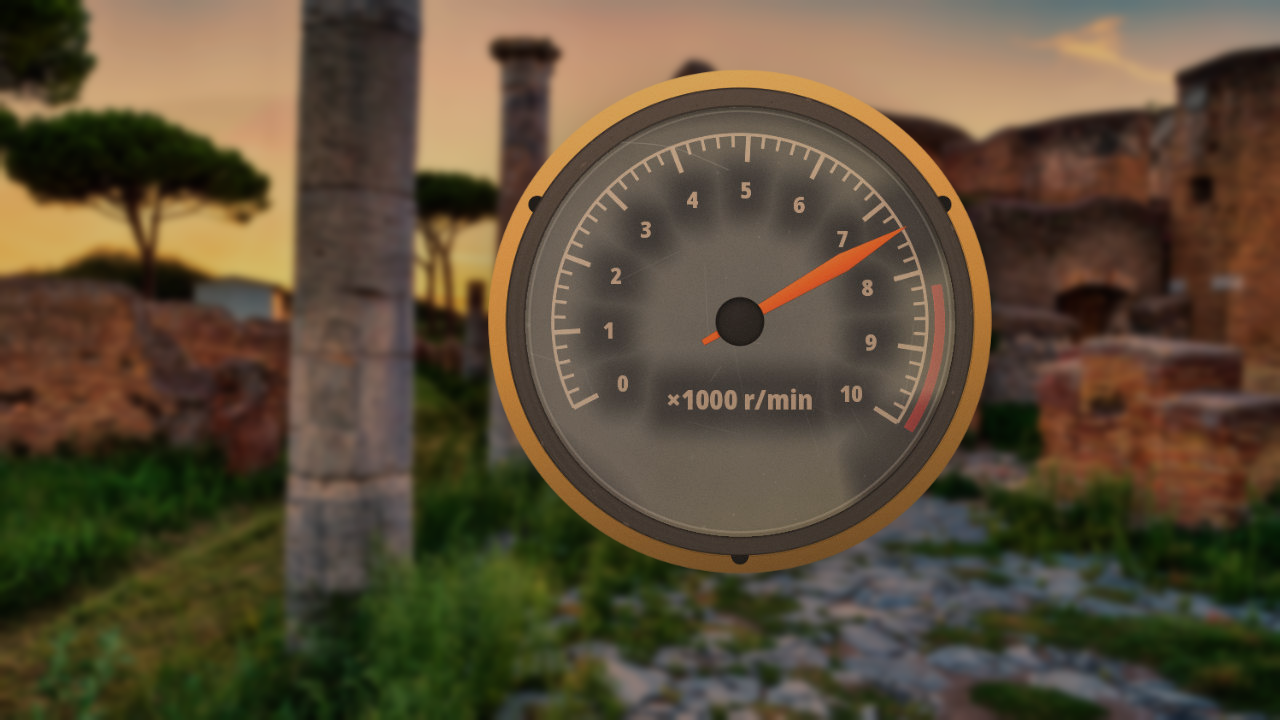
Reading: 7400,rpm
